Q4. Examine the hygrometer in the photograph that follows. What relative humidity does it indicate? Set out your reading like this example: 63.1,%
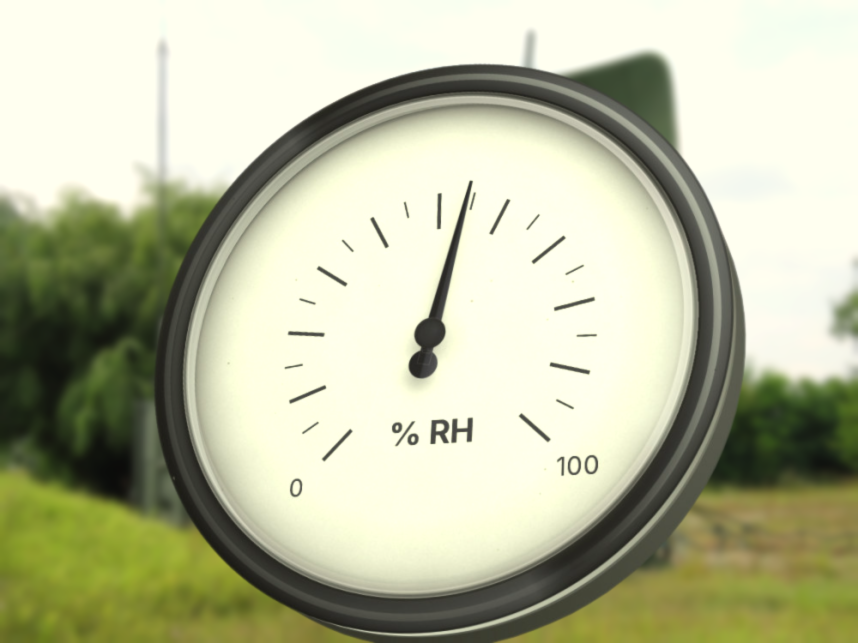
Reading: 55,%
